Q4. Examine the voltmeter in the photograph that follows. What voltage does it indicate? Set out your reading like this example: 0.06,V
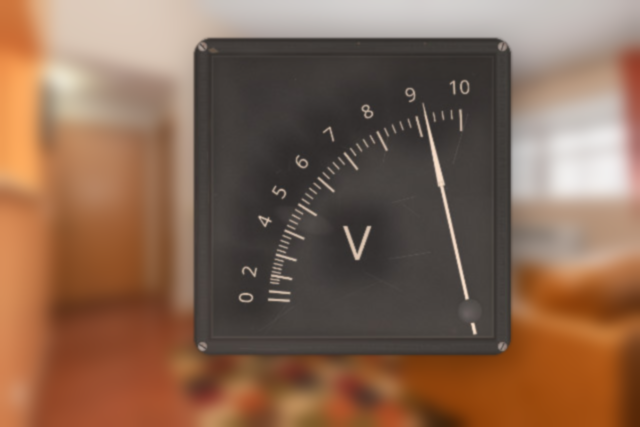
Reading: 9.2,V
